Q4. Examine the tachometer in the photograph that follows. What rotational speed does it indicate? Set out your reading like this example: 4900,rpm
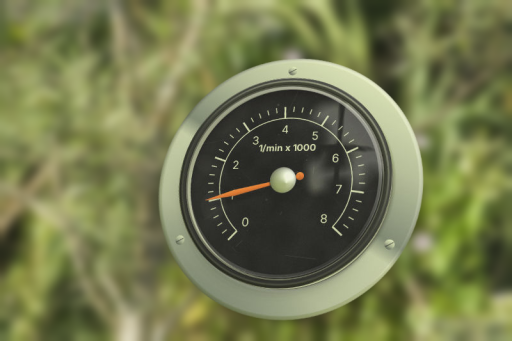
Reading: 1000,rpm
